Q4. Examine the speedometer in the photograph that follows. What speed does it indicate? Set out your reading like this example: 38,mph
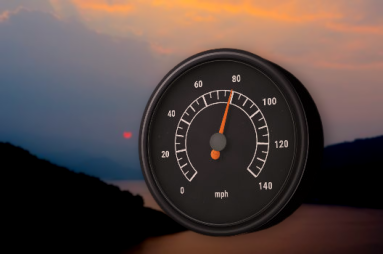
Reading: 80,mph
